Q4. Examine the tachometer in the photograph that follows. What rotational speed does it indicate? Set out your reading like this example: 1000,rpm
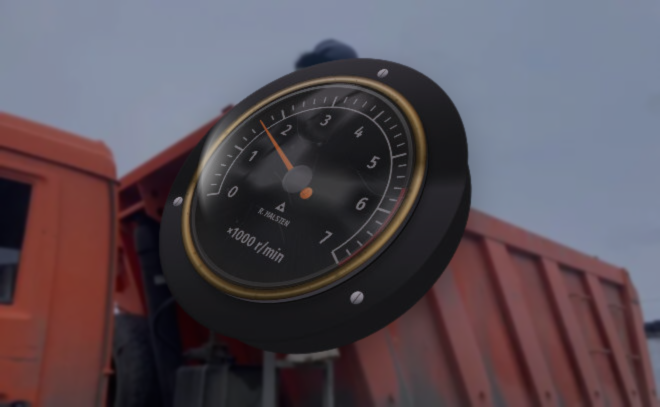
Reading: 1600,rpm
